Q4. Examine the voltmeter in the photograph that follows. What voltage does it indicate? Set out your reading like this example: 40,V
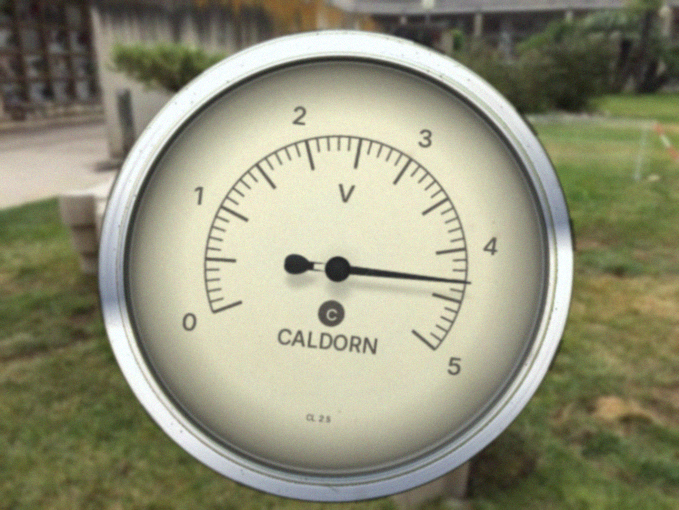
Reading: 4.3,V
